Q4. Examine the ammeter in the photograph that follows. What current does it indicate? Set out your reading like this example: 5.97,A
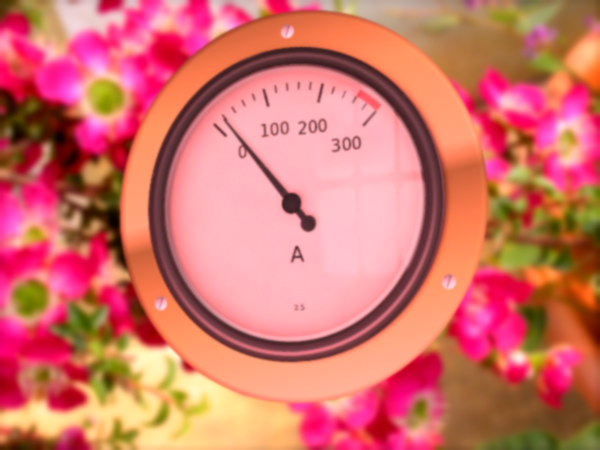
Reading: 20,A
